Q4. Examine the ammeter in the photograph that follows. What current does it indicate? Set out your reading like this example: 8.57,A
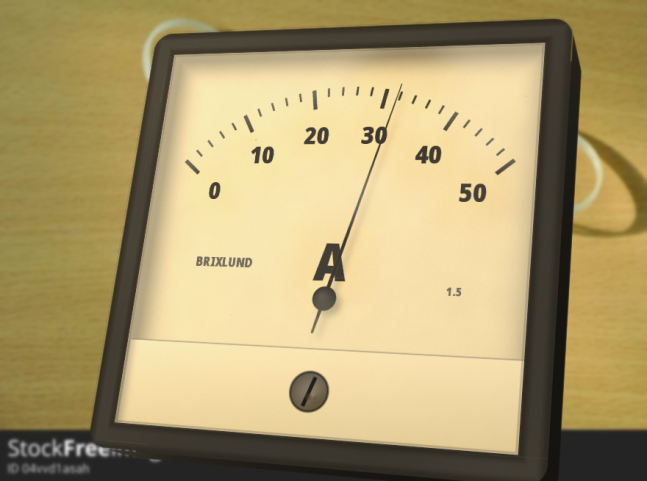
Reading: 32,A
